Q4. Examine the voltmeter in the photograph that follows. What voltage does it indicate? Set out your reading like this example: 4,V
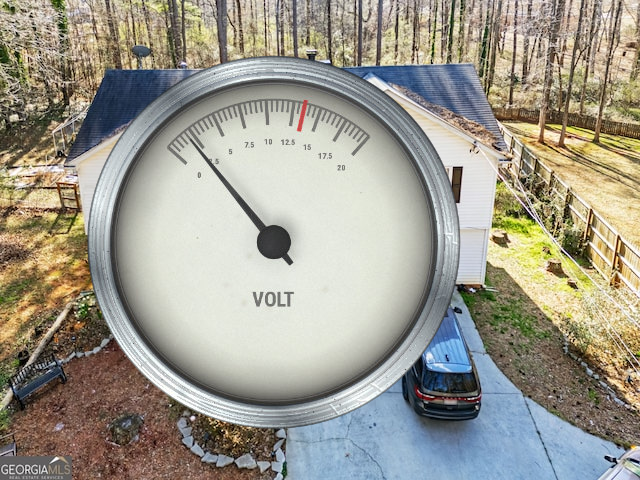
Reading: 2,V
